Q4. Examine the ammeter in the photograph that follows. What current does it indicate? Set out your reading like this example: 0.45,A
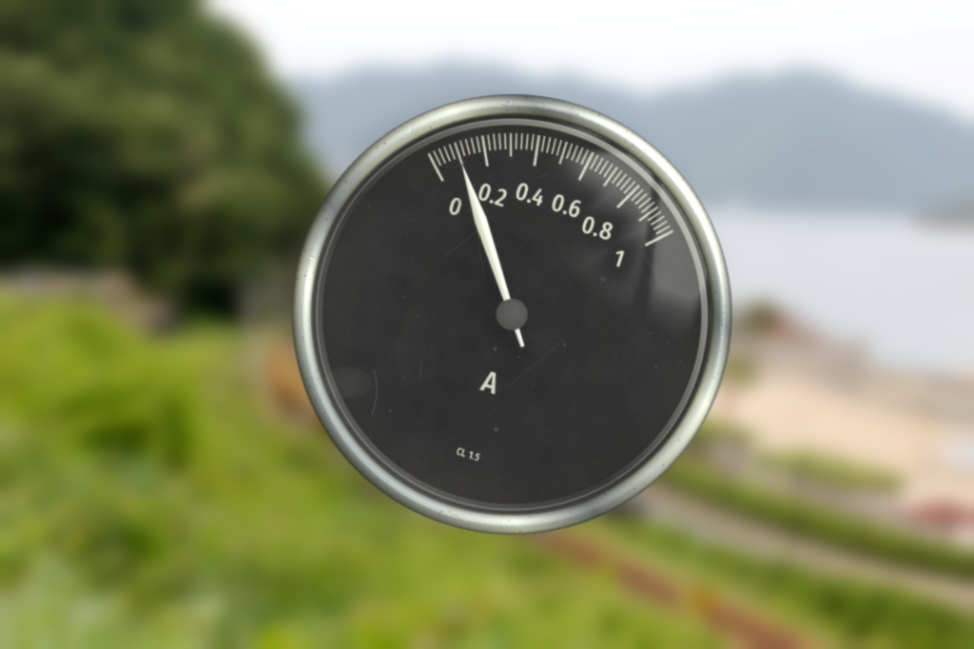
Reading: 0.1,A
